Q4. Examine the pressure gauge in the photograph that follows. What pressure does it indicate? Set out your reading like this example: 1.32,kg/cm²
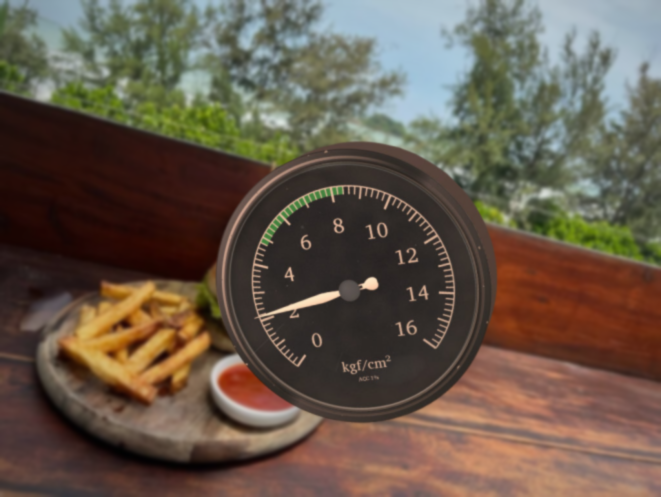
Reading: 2.2,kg/cm²
